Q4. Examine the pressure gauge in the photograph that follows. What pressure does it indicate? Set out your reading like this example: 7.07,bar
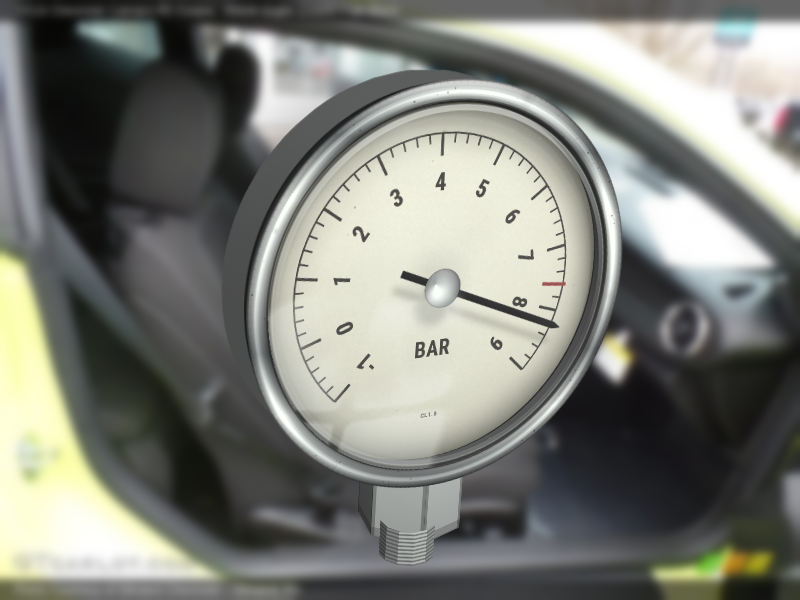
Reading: 8.2,bar
